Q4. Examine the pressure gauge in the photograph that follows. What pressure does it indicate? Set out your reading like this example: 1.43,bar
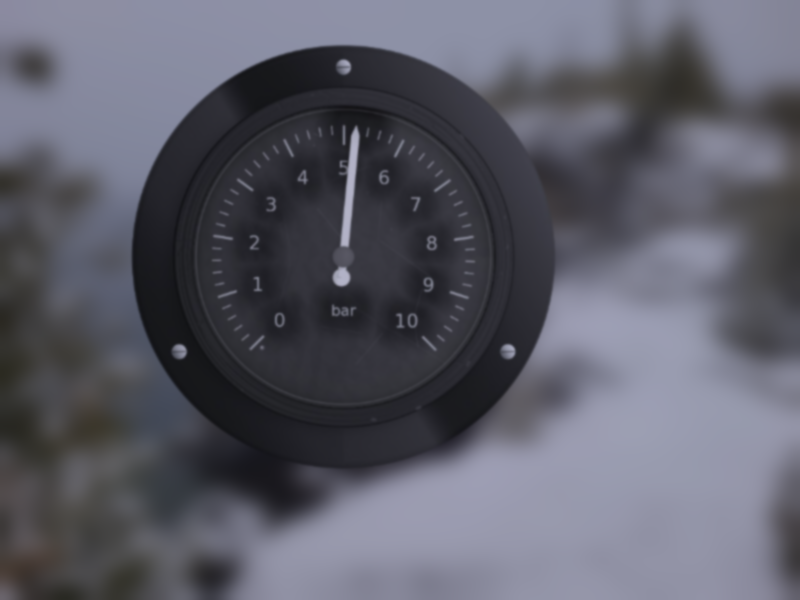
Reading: 5.2,bar
